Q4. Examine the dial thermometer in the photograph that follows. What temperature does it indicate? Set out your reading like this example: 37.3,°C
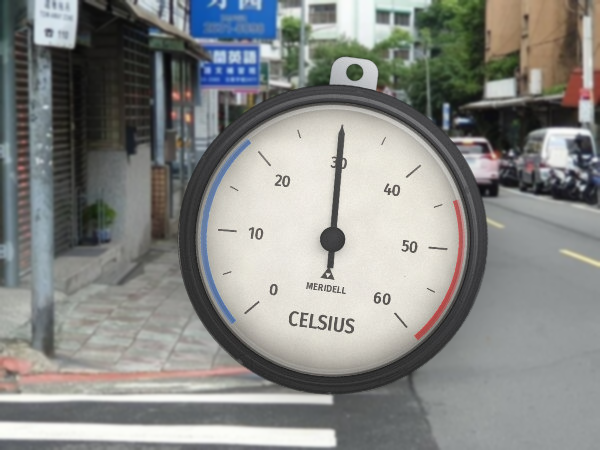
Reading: 30,°C
